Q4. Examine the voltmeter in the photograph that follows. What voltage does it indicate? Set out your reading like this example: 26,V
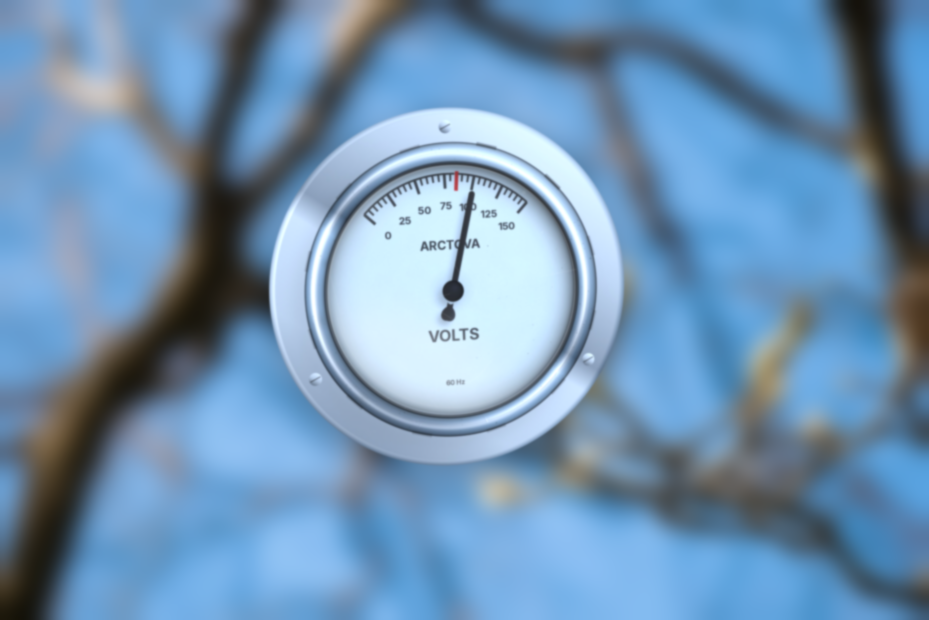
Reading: 100,V
